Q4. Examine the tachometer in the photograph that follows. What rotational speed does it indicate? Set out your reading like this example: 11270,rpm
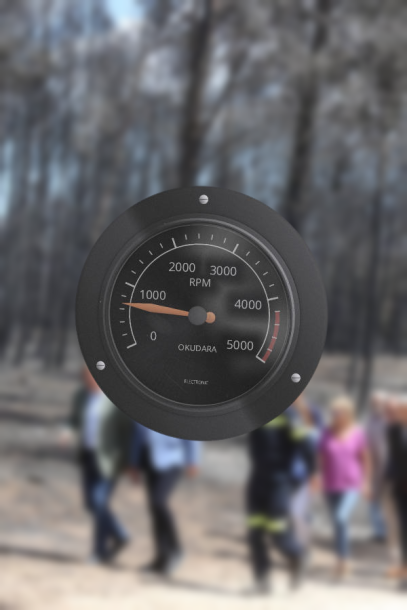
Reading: 700,rpm
